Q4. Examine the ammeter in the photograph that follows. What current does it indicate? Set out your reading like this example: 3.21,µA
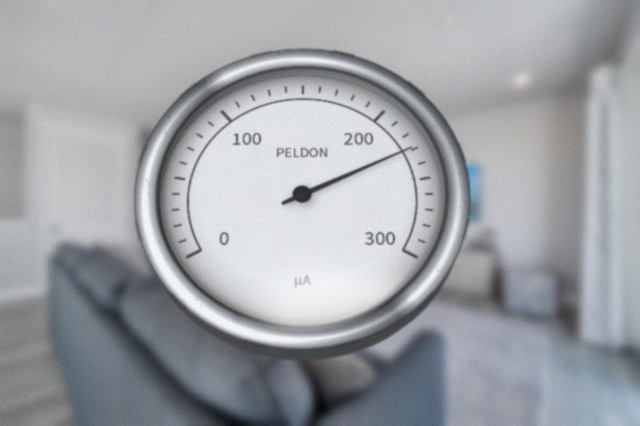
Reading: 230,µA
